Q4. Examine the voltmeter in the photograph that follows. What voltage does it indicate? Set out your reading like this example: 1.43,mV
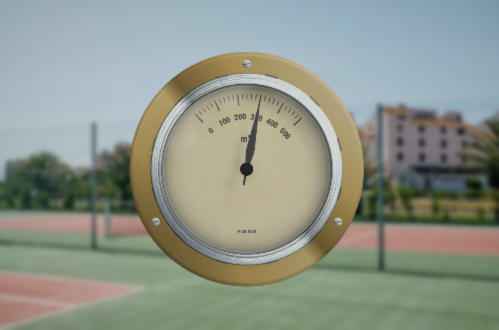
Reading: 300,mV
